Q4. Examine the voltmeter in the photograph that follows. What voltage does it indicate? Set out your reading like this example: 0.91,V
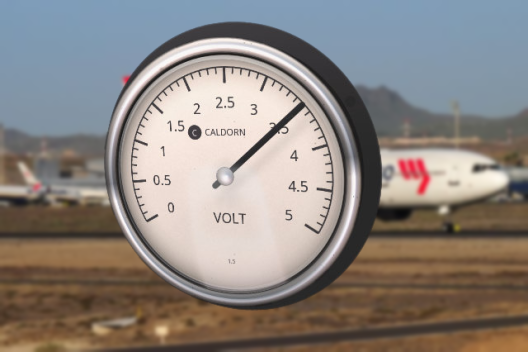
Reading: 3.5,V
